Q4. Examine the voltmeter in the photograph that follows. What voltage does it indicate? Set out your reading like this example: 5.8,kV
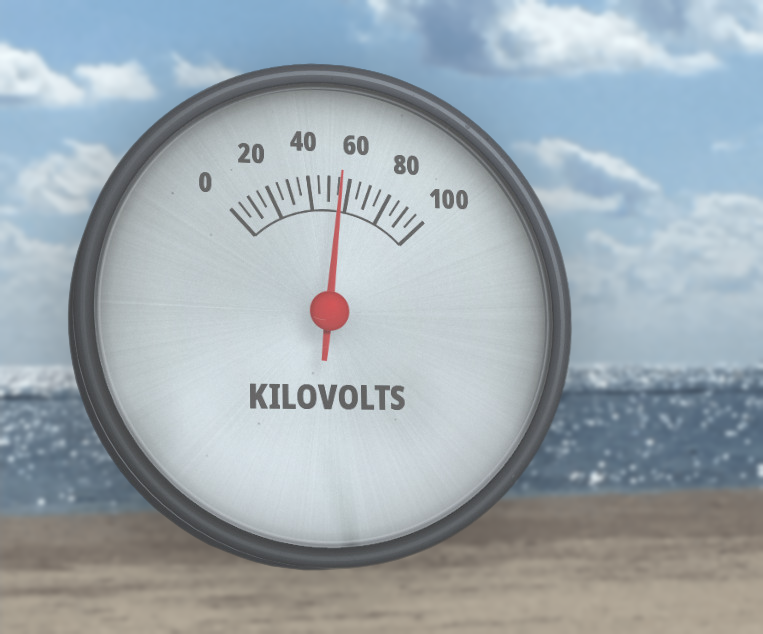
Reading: 55,kV
